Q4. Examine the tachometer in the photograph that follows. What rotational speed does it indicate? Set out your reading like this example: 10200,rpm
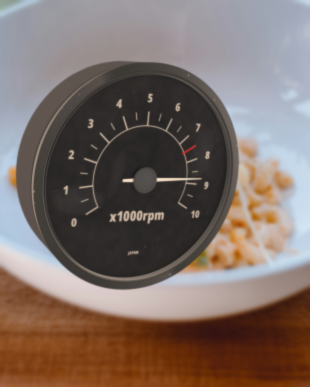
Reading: 8750,rpm
